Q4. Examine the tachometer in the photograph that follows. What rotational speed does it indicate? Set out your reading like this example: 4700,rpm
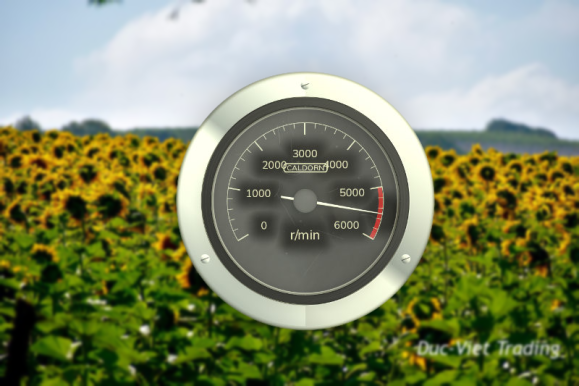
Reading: 5500,rpm
